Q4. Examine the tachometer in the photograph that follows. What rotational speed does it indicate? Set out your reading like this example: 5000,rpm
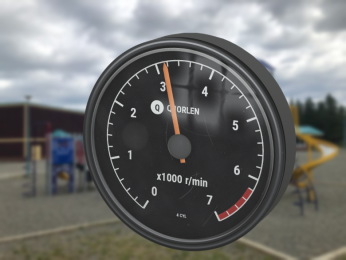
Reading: 3200,rpm
